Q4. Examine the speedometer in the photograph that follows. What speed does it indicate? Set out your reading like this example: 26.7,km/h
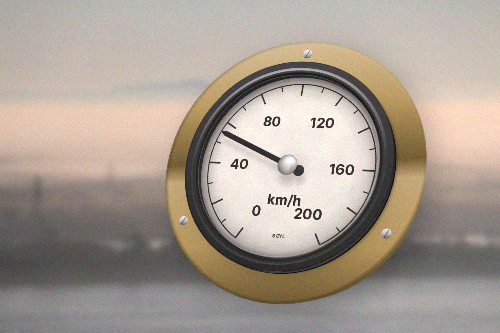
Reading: 55,km/h
